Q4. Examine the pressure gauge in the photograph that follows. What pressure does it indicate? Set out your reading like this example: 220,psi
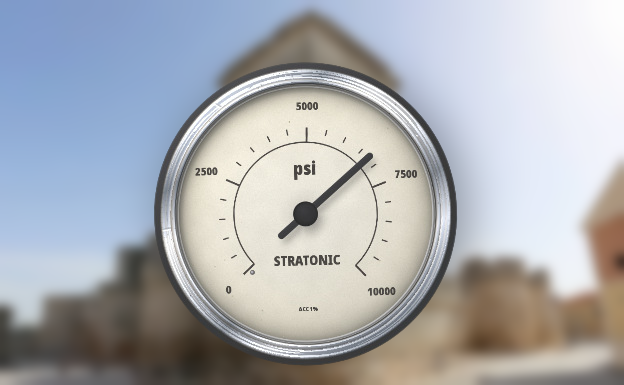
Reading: 6750,psi
